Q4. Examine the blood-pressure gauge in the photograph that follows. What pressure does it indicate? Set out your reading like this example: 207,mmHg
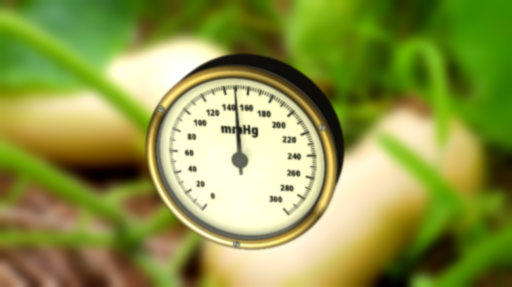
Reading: 150,mmHg
